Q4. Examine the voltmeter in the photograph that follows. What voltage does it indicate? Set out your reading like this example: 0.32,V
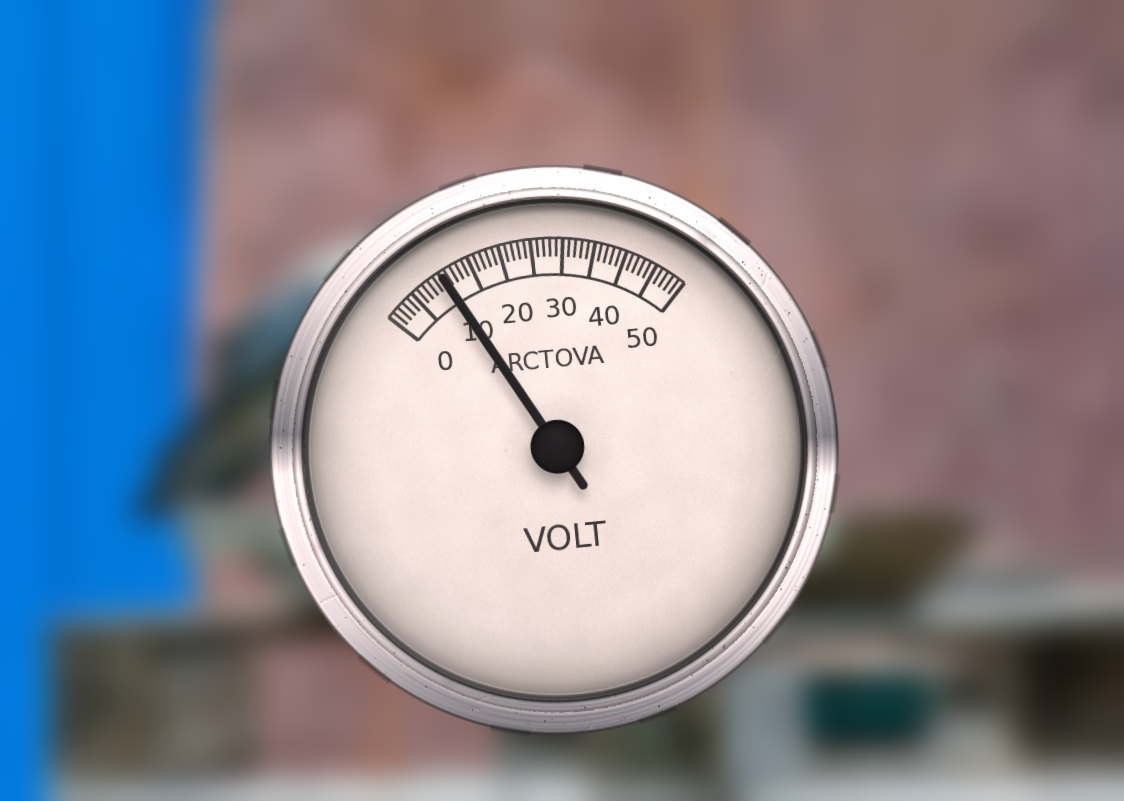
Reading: 10,V
